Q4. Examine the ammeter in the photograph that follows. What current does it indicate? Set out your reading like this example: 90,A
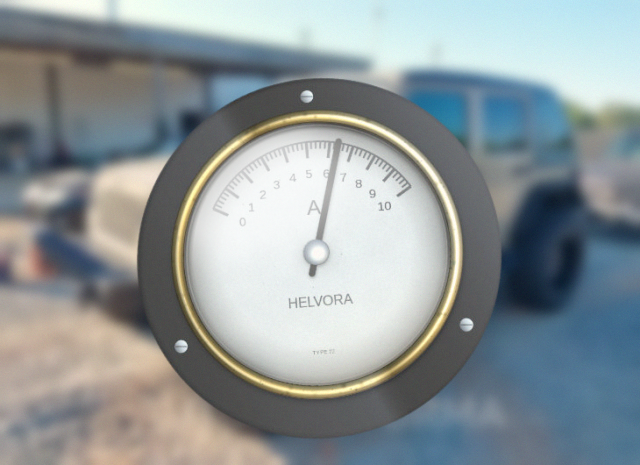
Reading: 6.4,A
